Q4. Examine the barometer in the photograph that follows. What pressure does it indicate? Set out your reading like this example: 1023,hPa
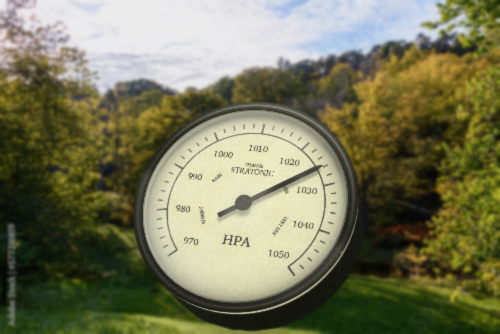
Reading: 1026,hPa
